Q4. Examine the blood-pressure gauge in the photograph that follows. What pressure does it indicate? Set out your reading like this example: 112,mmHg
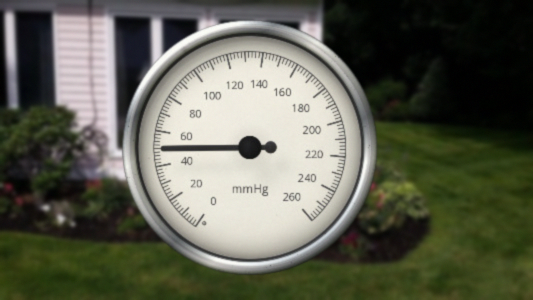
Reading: 50,mmHg
